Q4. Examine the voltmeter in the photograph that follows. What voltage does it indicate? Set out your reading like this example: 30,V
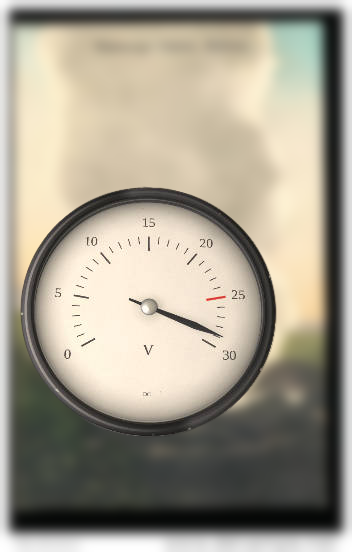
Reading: 29,V
